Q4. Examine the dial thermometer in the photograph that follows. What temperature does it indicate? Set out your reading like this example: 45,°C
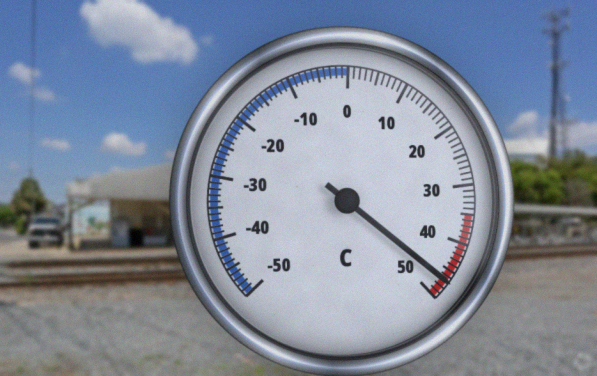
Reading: 47,°C
